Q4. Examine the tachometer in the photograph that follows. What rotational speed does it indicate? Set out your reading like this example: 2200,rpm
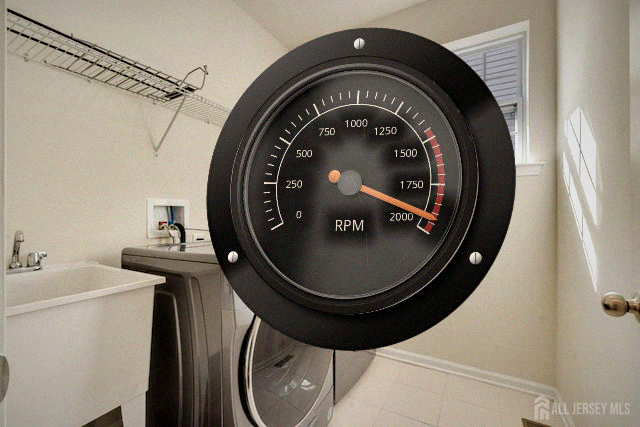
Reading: 1925,rpm
